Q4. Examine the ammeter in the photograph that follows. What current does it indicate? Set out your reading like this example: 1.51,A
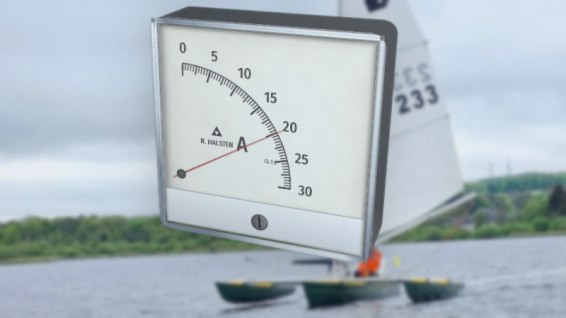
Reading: 20,A
